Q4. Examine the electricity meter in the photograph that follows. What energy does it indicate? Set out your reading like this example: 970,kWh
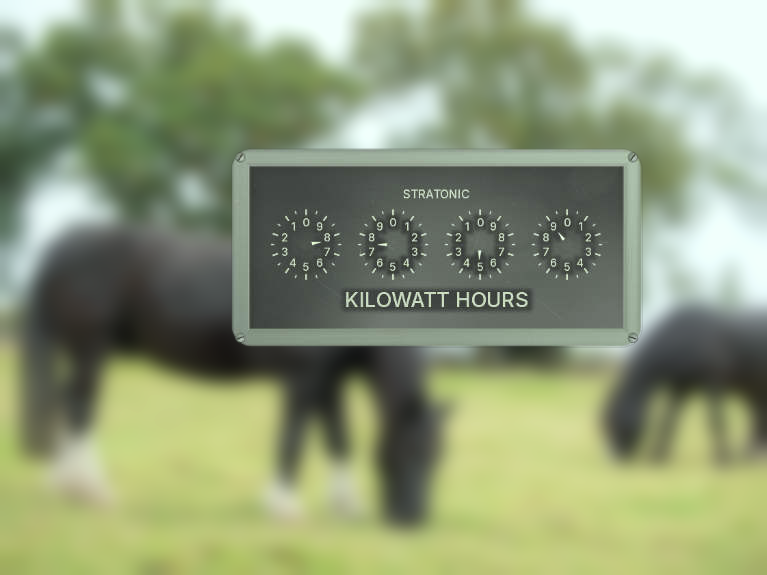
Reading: 7749,kWh
